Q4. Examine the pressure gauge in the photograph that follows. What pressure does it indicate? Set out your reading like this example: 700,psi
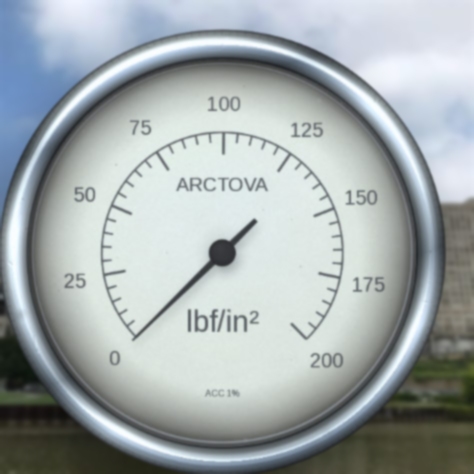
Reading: 0,psi
